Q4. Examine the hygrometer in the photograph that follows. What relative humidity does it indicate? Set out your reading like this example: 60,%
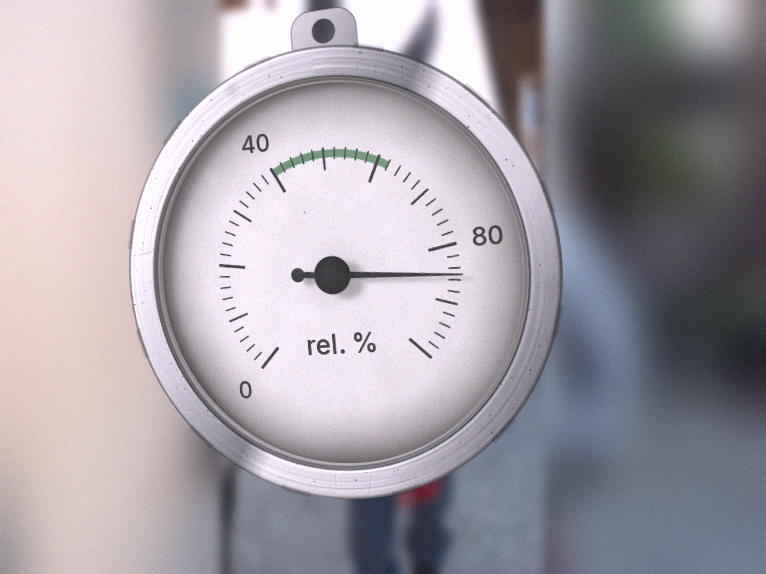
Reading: 85,%
